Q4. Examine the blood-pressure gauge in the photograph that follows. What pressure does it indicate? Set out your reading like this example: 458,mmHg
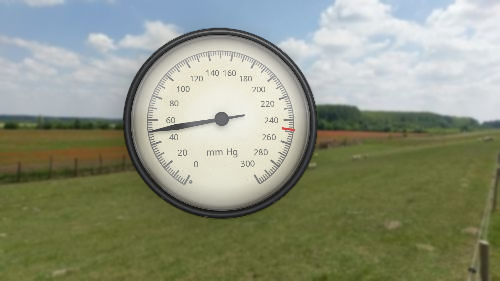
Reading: 50,mmHg
